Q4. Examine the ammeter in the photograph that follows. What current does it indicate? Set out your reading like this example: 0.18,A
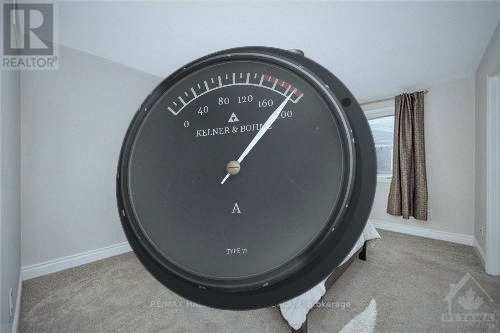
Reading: 190,A
